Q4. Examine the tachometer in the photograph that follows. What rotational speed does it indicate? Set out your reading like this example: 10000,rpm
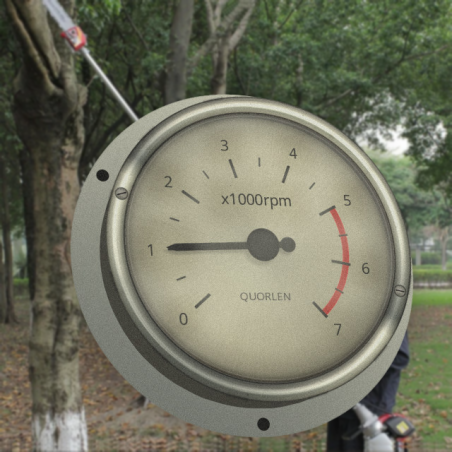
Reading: 1000,rpm
